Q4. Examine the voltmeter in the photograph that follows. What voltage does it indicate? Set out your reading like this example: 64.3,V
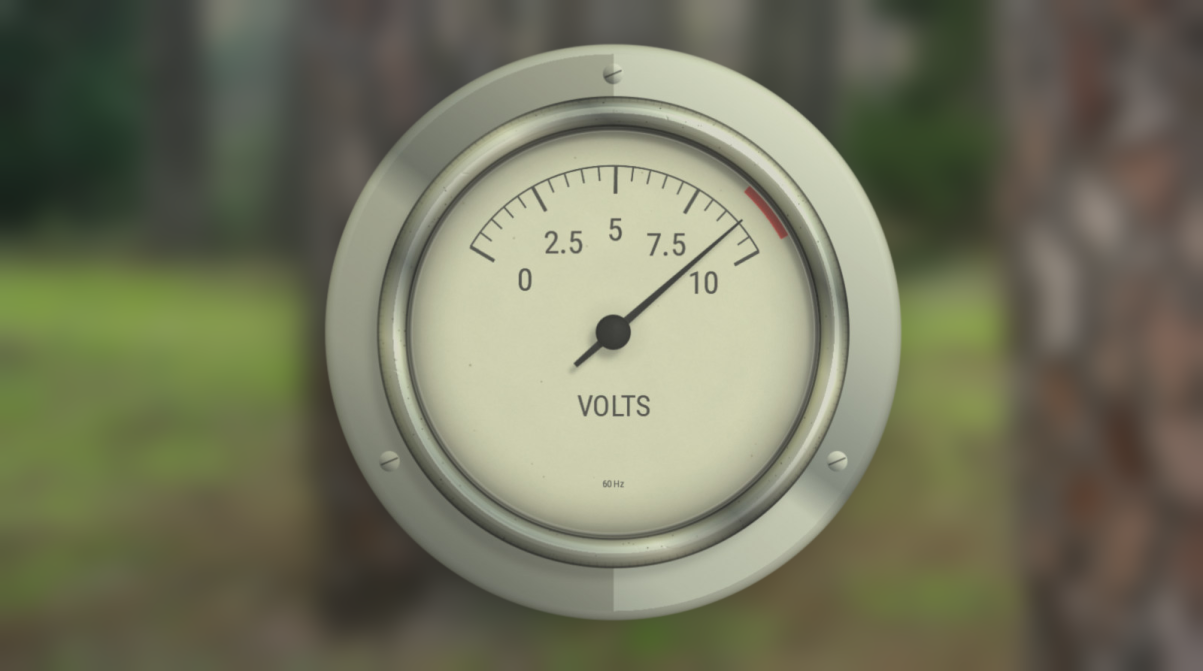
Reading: 9,V
